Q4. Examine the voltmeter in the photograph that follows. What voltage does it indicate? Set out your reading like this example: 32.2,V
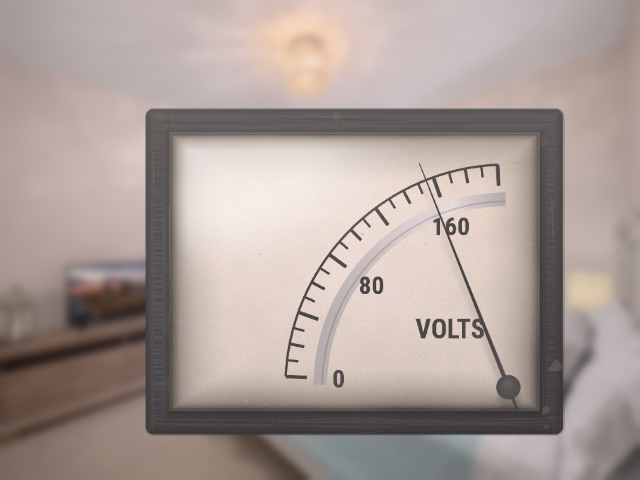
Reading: 155,V
